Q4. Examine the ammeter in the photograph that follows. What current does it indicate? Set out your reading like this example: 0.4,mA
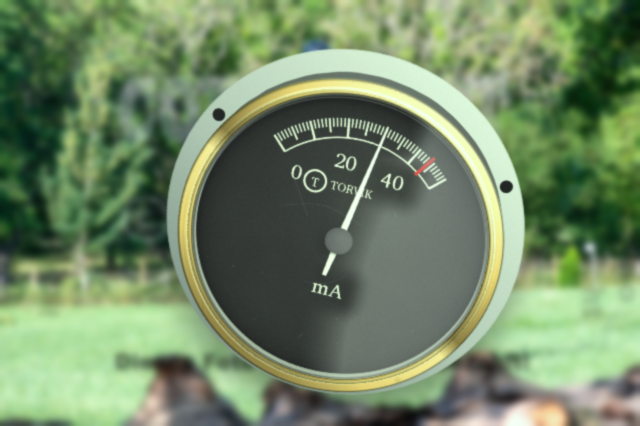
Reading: 30,mA
